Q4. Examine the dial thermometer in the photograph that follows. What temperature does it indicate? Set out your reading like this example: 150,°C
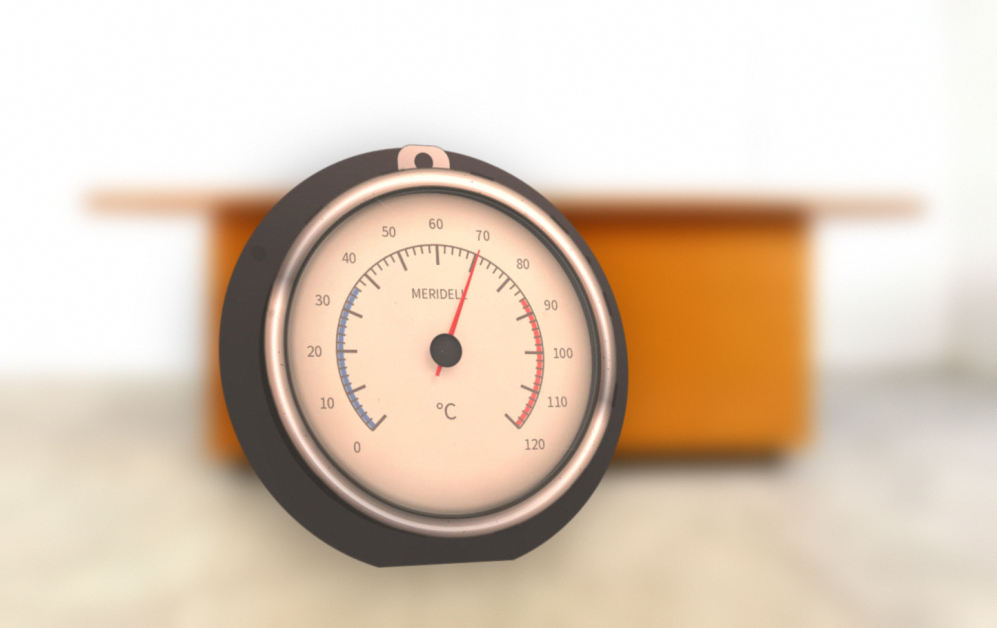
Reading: 70,°C
